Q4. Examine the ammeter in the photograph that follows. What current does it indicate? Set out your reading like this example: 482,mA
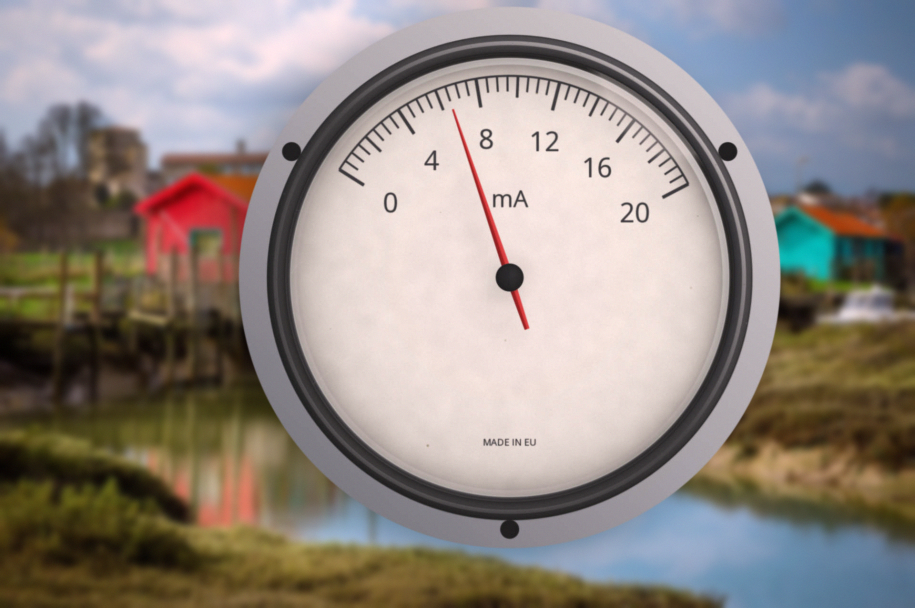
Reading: 6.5,mA
